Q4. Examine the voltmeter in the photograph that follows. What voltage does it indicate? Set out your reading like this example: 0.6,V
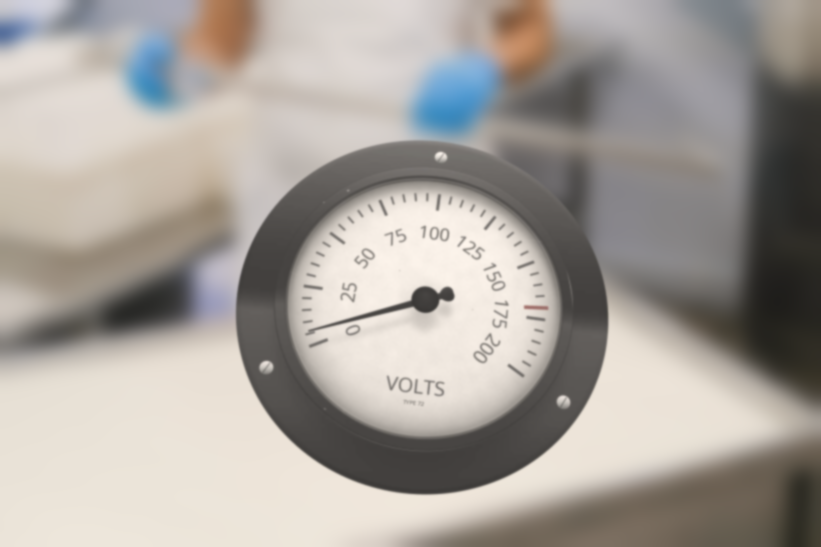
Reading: 5,V
